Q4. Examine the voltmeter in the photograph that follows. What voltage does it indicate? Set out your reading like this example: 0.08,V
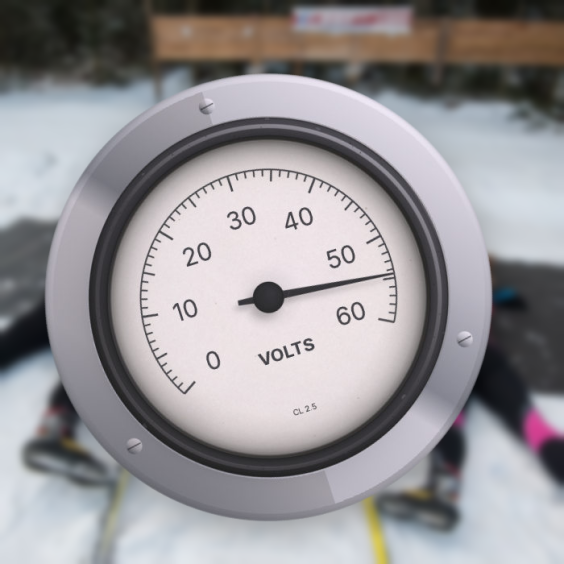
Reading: 54.5,V
